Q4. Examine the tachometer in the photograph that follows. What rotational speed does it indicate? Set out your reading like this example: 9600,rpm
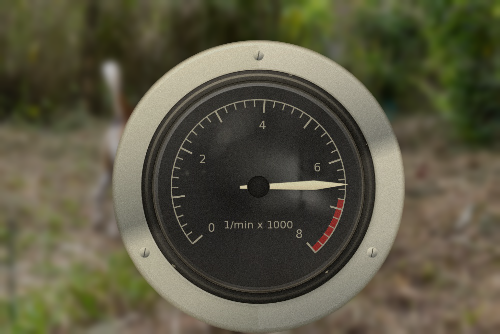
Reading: 6500,rpm
